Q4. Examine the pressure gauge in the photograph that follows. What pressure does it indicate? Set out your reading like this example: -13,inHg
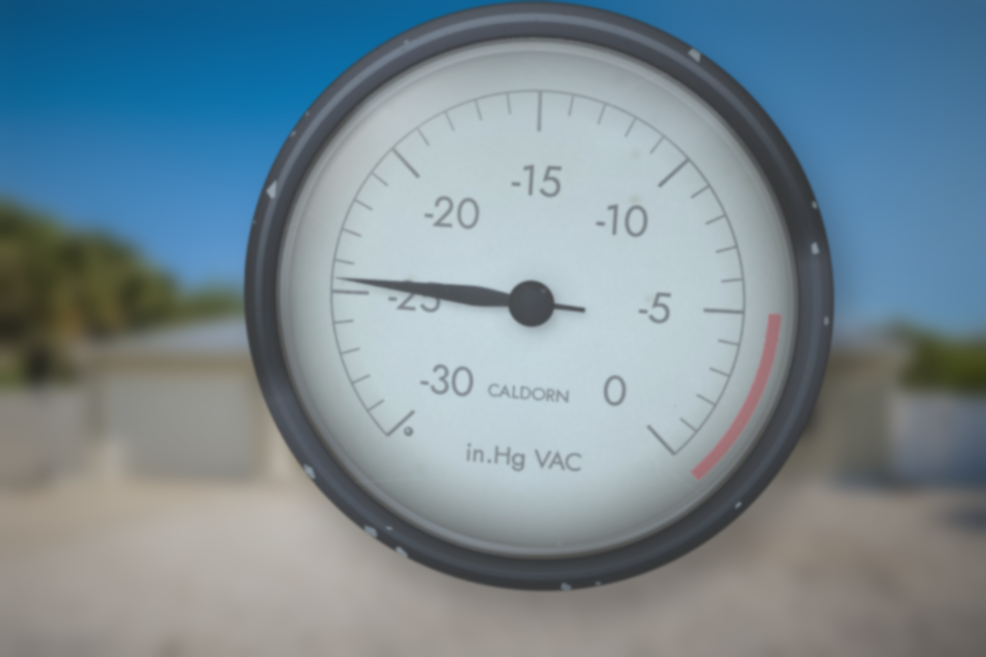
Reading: -24.5,inHg
